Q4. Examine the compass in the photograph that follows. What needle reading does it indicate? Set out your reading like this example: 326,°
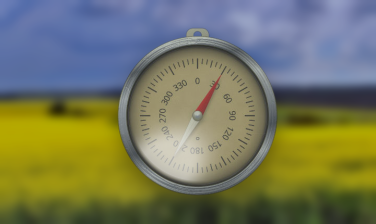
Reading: 30,°
